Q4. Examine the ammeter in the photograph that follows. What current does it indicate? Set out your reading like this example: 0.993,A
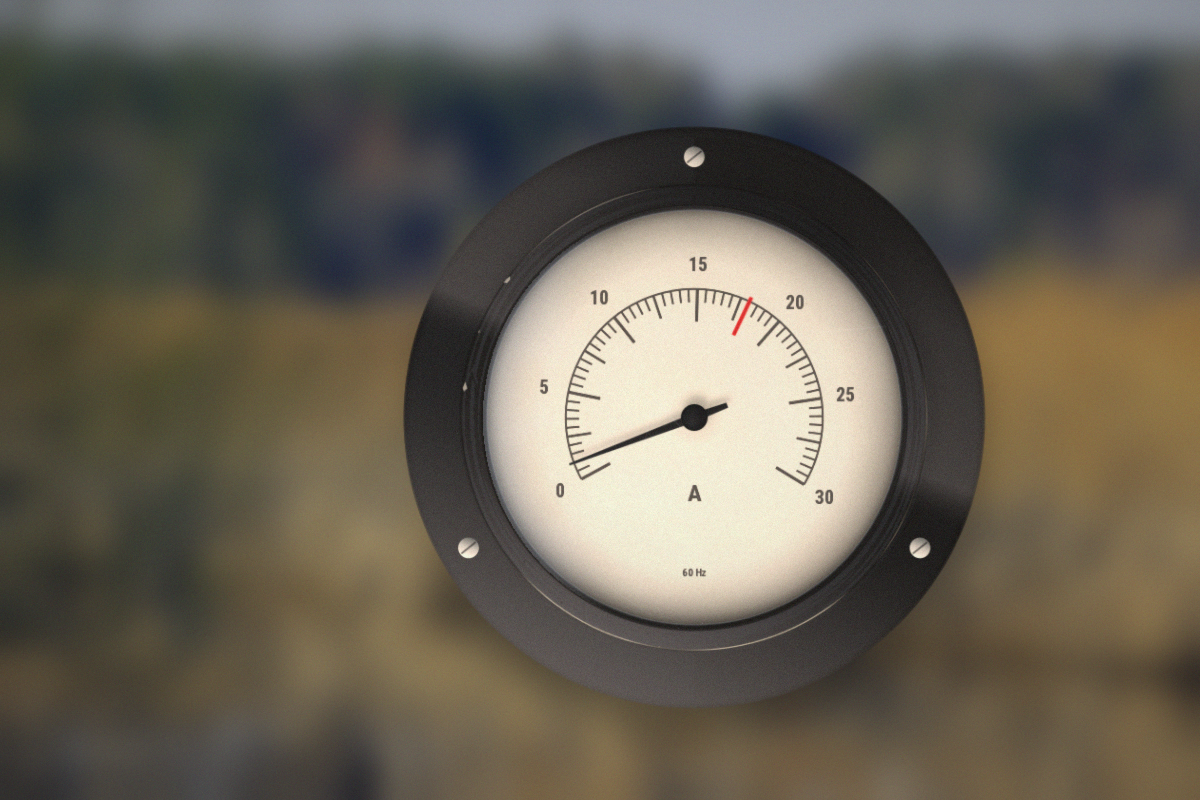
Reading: 1,A
